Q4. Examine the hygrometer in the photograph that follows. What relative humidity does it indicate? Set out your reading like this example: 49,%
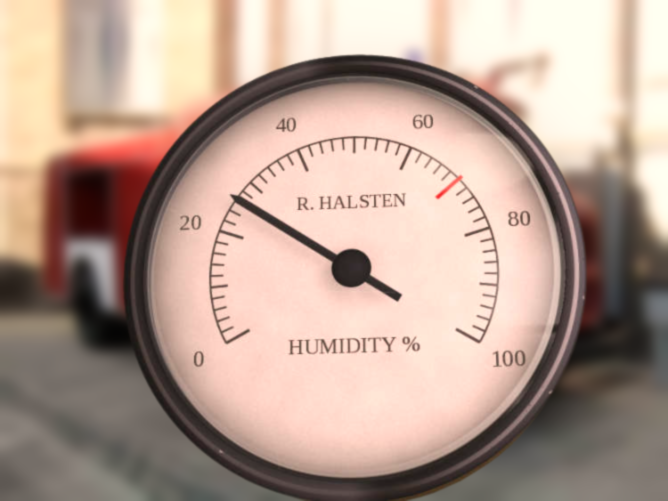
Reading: 26,%
